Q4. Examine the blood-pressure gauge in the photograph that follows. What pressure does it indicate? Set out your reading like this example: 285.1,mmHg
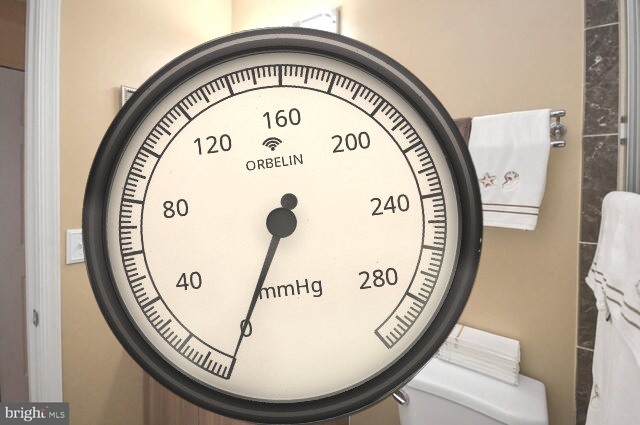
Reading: 0,mmHg
